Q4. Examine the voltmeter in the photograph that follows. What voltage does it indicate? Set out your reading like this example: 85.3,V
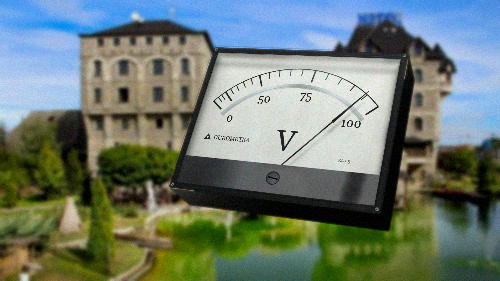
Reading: 95,V
